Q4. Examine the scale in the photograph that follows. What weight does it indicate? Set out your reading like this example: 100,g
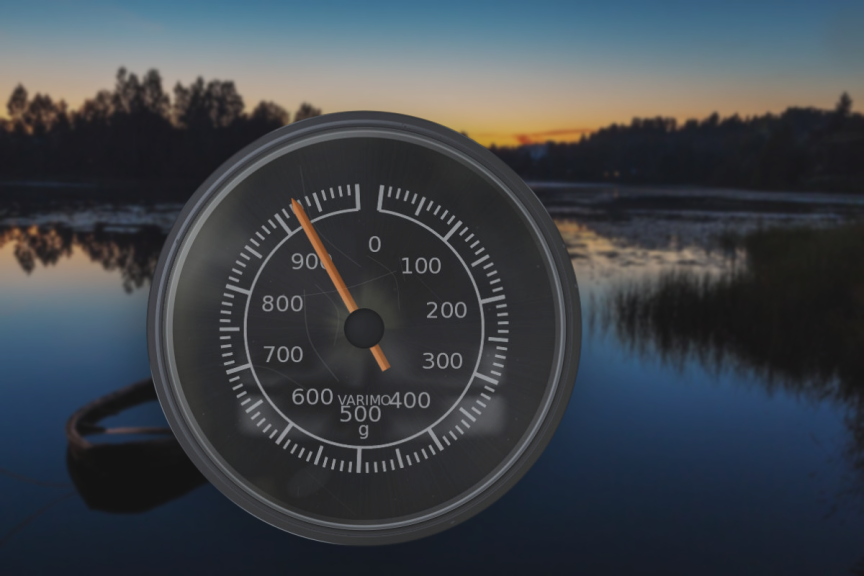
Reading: 925,g
